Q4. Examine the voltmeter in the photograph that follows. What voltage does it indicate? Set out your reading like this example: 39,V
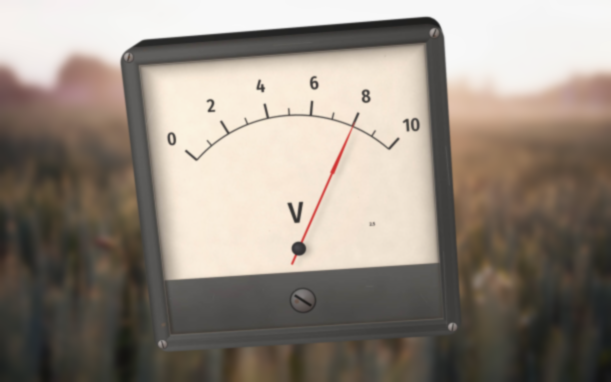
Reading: 8,V
